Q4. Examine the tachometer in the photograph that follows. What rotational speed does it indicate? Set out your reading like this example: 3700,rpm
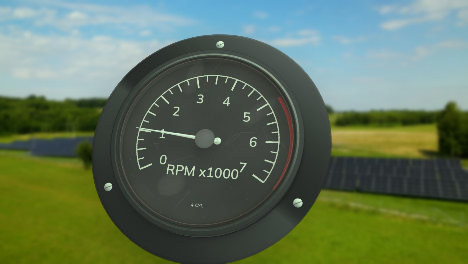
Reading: 1000,rpm
